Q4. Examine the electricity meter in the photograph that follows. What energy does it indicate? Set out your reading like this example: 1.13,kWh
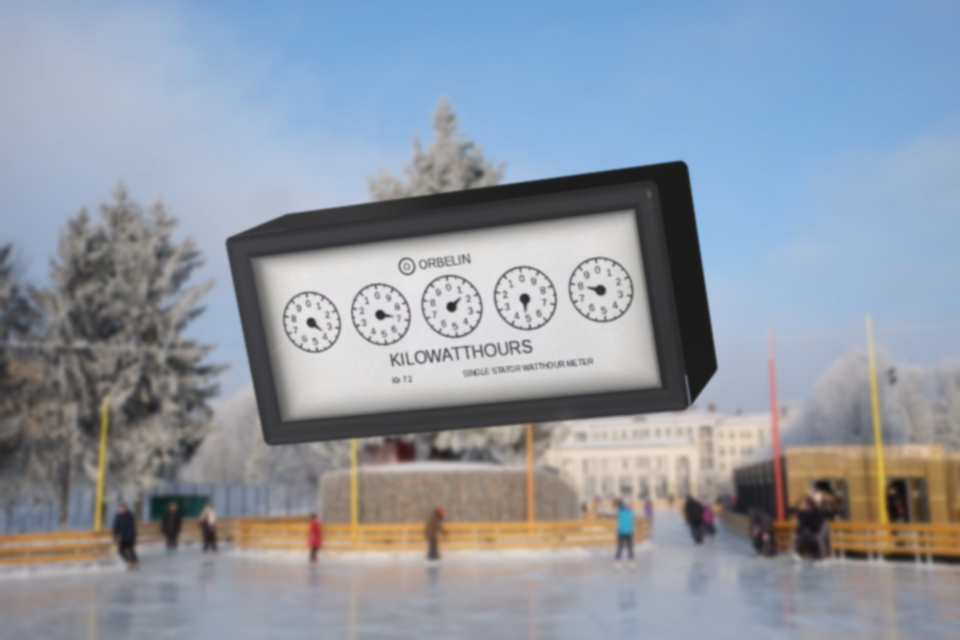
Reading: 37148,kWh
